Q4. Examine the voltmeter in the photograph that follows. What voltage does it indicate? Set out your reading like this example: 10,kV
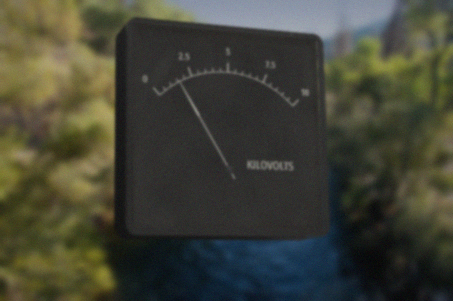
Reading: 1.5,kV
